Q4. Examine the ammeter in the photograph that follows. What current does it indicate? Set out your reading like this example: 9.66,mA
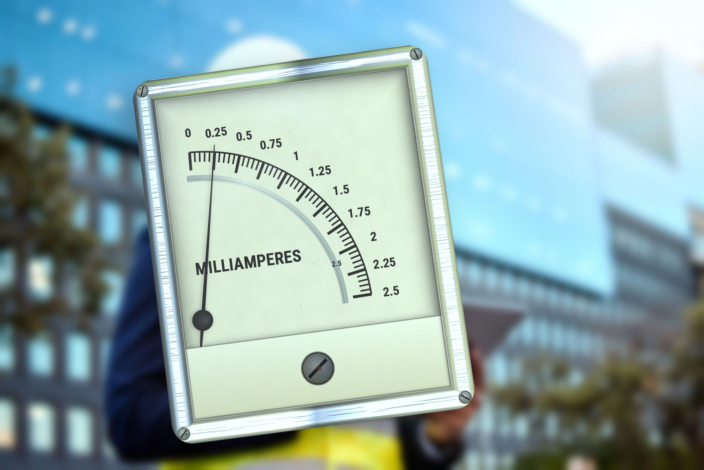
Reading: 0.25,mA
